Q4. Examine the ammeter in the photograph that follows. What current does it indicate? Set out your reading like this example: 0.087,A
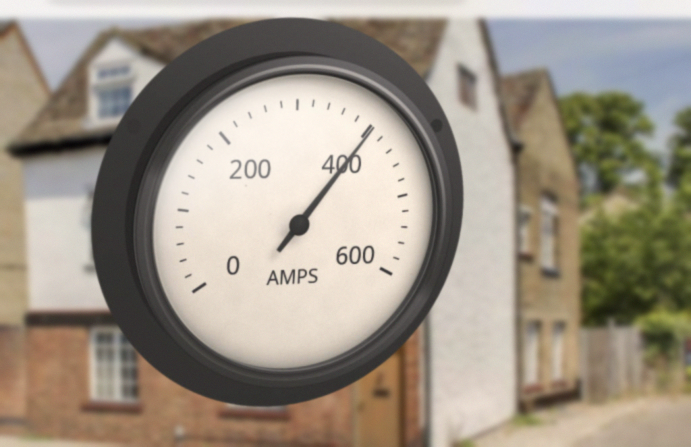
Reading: 400,A
